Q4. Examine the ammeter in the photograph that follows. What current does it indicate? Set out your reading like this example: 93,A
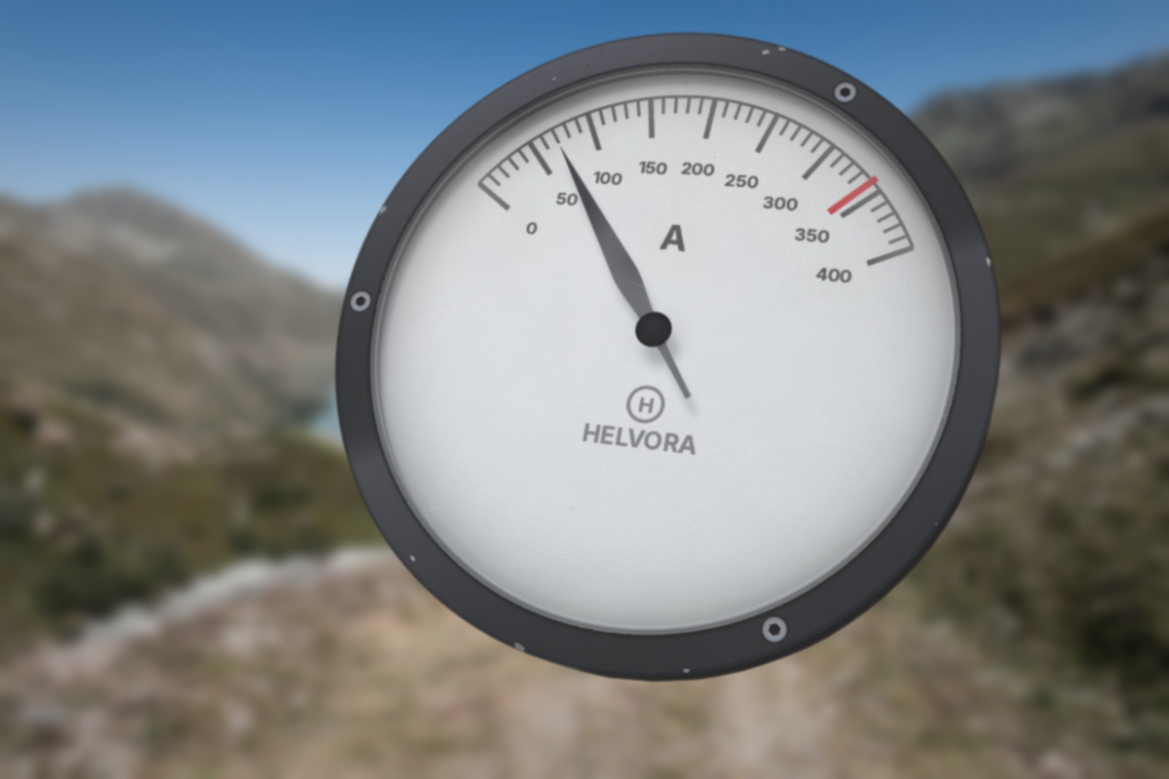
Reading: 70,A
